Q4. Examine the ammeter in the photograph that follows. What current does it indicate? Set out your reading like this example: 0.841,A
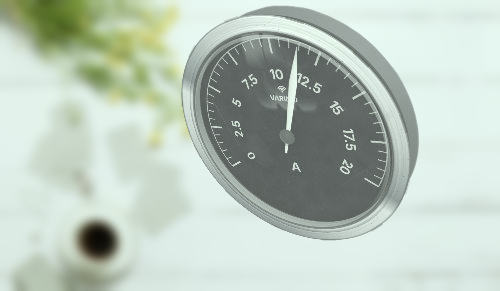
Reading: 11.5,A
